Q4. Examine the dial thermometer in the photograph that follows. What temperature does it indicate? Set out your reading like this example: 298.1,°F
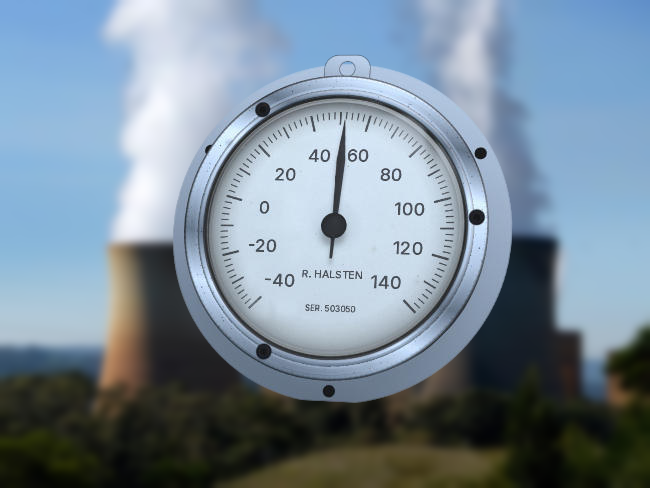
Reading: 52,°F
